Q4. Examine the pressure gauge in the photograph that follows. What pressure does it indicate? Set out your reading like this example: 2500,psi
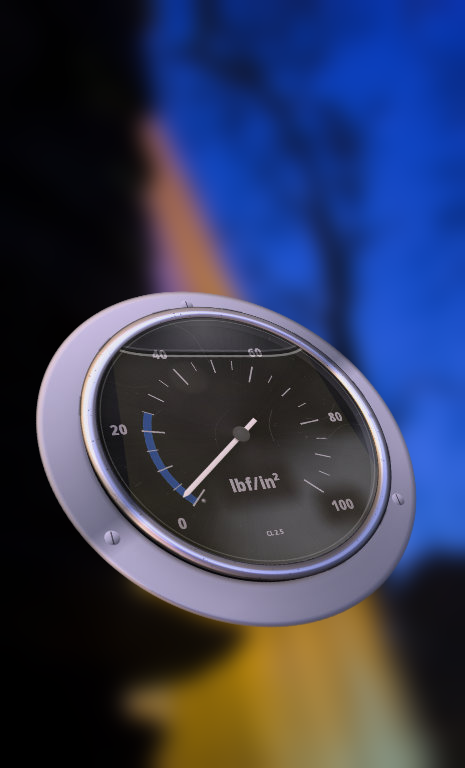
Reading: 2.5,psi
